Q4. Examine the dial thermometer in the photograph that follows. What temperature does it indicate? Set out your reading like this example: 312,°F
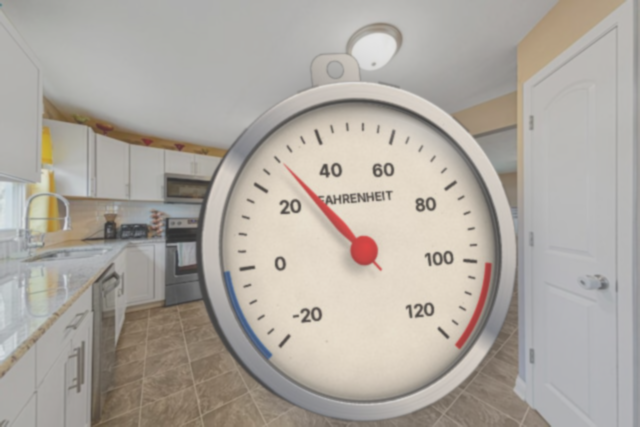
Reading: 28,°F
